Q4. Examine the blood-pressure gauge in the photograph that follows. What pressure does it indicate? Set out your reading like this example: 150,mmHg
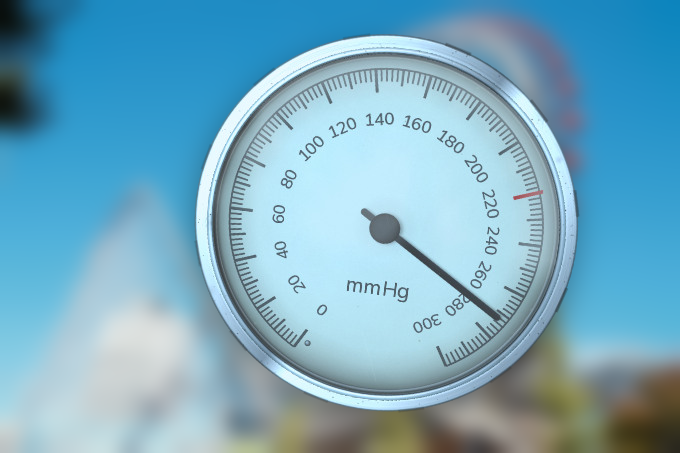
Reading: 272,mmHg
